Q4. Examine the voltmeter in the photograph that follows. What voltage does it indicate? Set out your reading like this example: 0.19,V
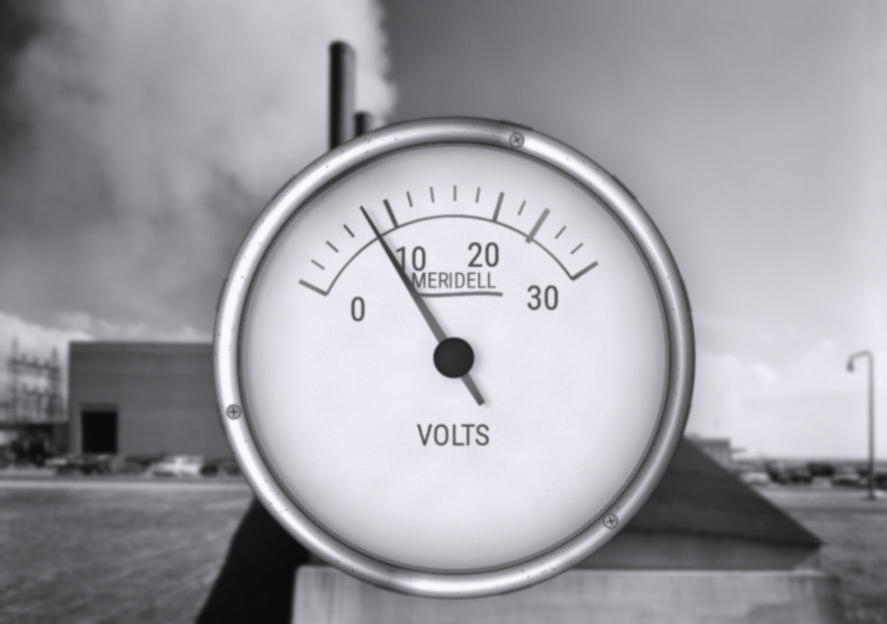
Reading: 8,V
